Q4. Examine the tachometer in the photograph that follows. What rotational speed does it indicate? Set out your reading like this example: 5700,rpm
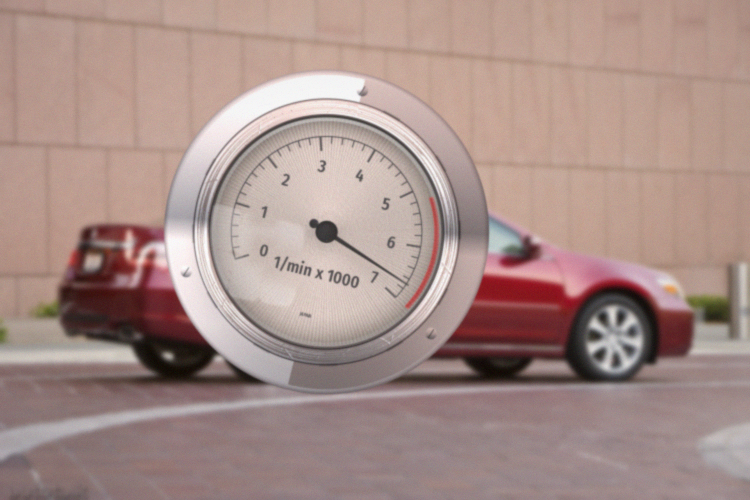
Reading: 6700,rpm
